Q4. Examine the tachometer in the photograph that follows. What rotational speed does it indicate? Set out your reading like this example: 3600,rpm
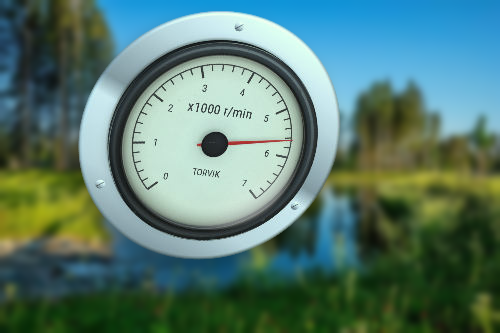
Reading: 5600,rpm
